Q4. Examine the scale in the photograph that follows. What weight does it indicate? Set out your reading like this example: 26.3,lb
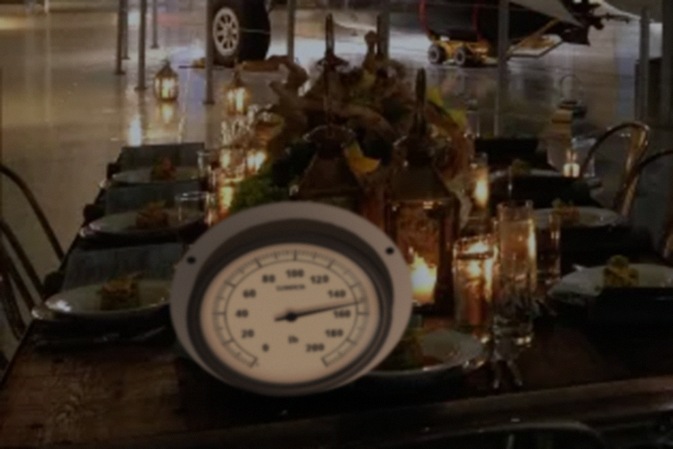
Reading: 150,lb
